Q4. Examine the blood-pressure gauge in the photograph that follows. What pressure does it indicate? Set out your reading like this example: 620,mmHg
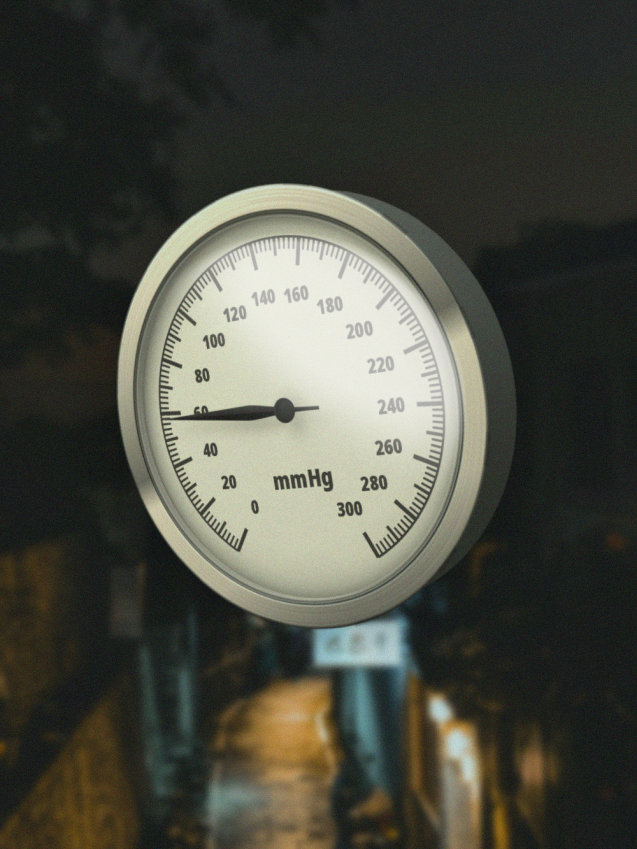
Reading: 58,mmHg
